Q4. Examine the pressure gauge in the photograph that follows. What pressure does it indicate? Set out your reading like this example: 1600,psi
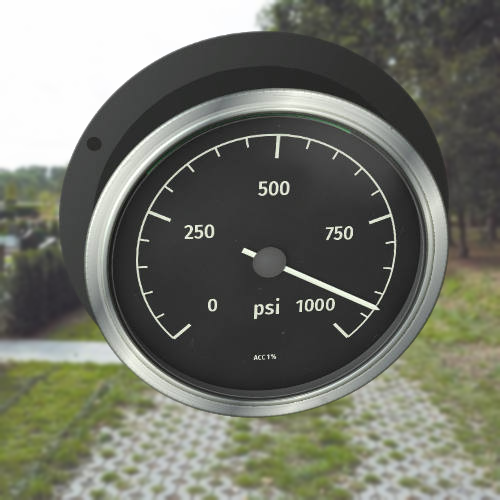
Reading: 925,psi
